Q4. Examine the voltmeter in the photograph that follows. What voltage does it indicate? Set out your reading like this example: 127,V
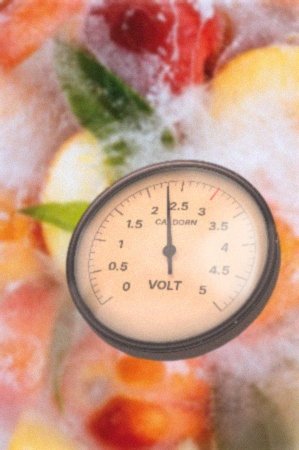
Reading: 2.3,V
